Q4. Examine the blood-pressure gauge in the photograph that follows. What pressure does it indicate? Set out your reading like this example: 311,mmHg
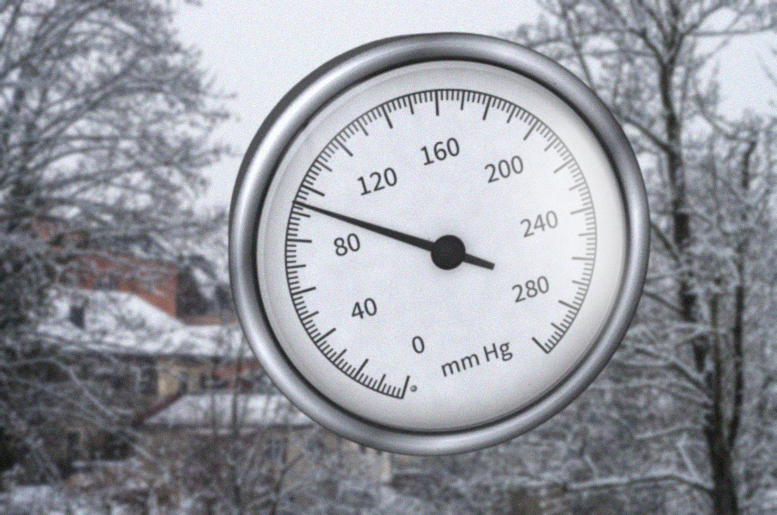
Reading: 94,mmHg
